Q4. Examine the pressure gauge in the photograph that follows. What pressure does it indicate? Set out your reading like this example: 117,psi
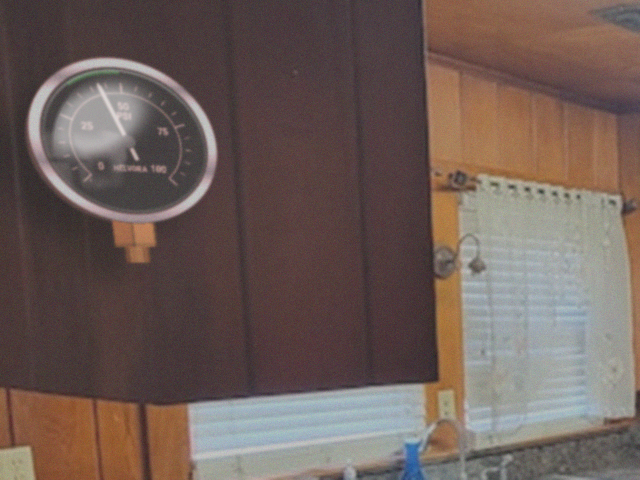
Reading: 42.5,psi
